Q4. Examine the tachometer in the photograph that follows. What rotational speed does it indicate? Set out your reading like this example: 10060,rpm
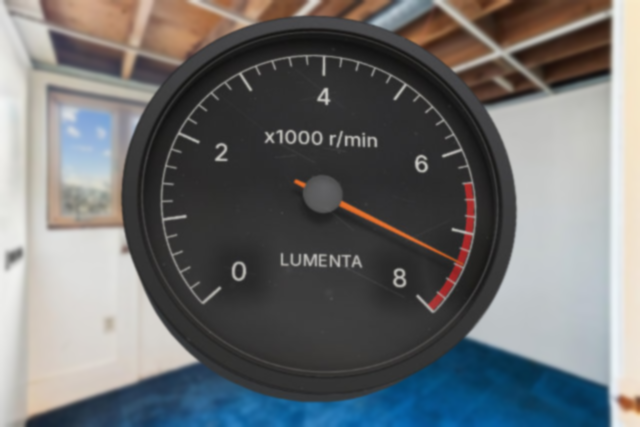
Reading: 7400,rpm
